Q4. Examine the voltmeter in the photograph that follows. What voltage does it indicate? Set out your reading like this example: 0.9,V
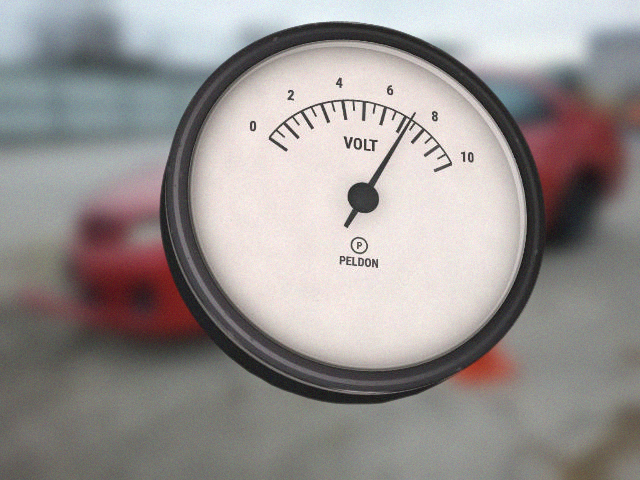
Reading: 7.25,V
